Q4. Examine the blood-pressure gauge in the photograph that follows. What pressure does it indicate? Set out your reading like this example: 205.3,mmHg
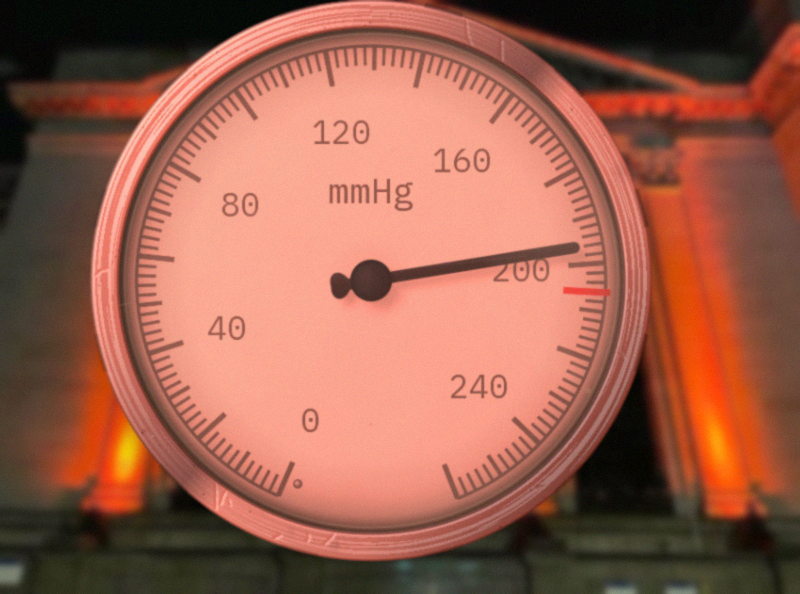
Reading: 196,mmHg
